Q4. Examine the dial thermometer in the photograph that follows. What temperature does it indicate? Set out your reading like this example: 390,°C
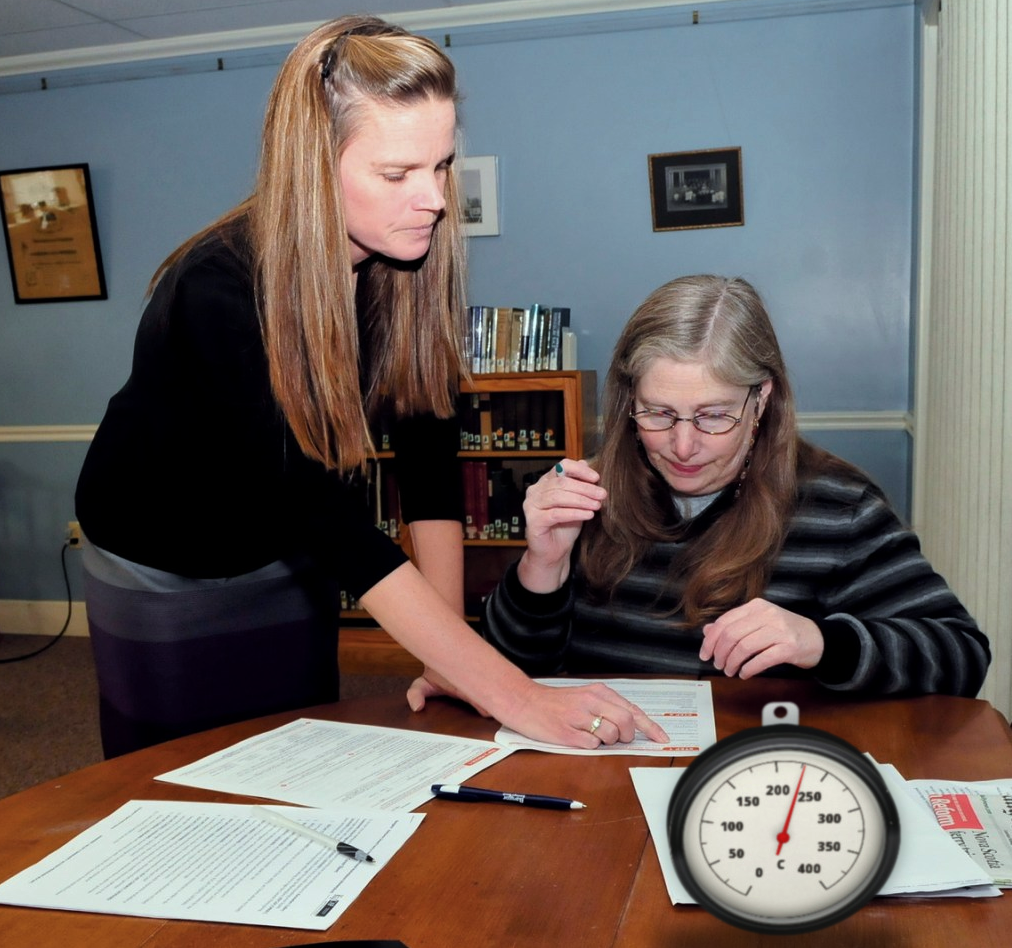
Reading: 225,°C
